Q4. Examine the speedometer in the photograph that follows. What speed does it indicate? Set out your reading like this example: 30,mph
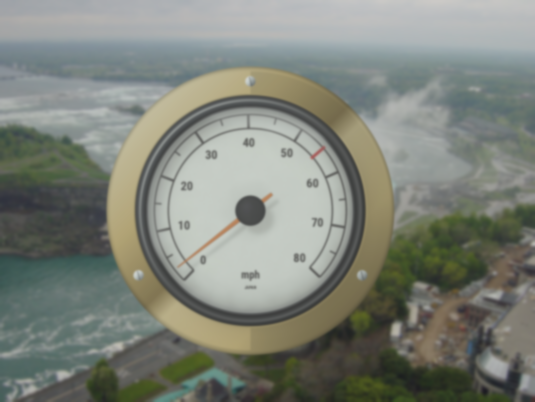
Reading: 2.5,mph
